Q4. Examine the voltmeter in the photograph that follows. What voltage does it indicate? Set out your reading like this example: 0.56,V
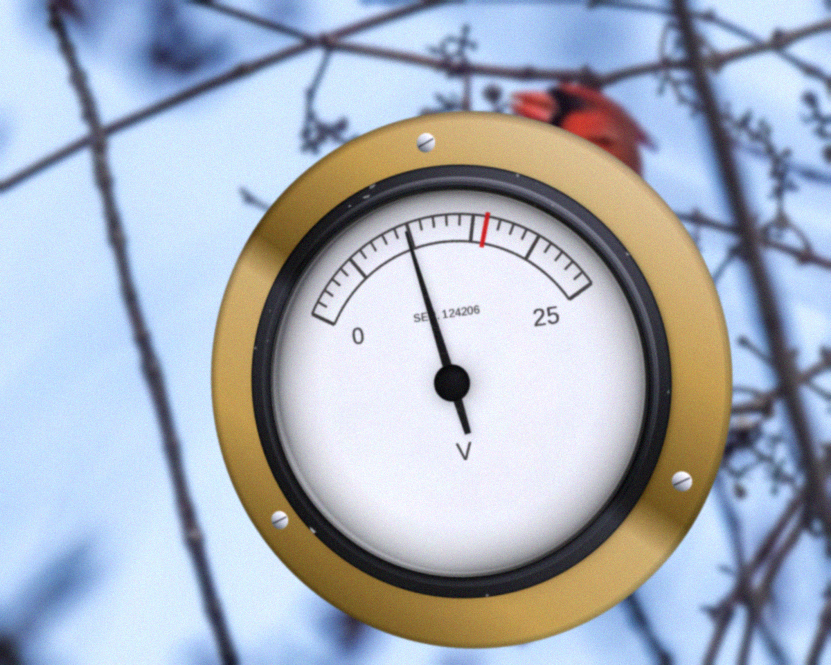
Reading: 10,V
